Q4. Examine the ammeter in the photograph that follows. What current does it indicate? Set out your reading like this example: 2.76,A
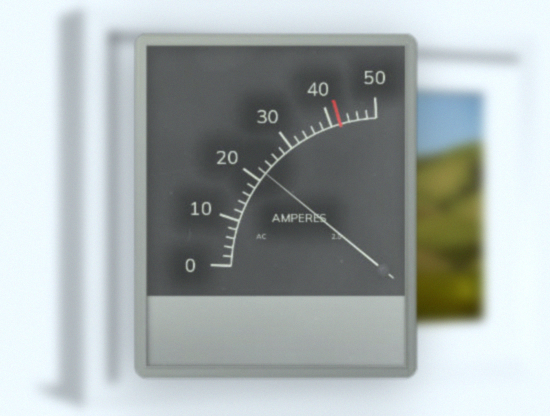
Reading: 22,A
